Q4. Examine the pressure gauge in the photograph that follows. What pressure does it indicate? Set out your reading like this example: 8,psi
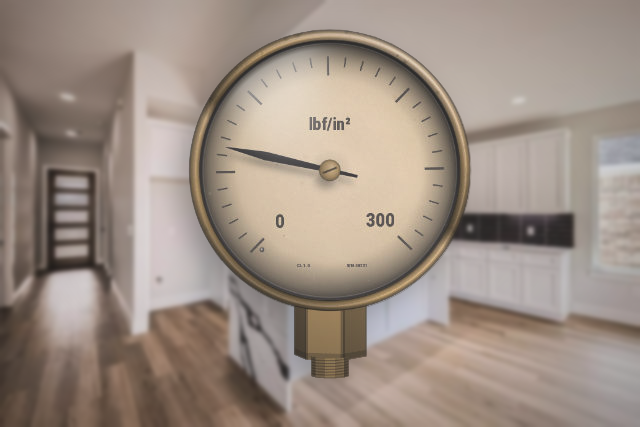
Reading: 65,psi
